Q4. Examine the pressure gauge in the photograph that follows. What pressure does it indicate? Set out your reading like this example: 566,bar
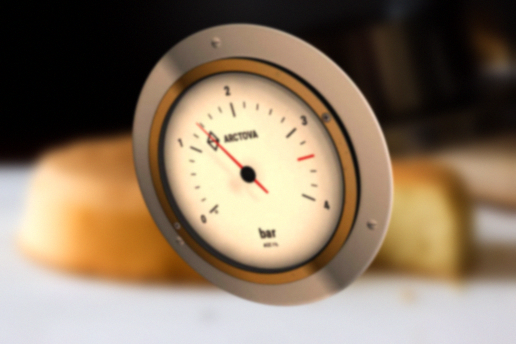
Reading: 1.4,bar
